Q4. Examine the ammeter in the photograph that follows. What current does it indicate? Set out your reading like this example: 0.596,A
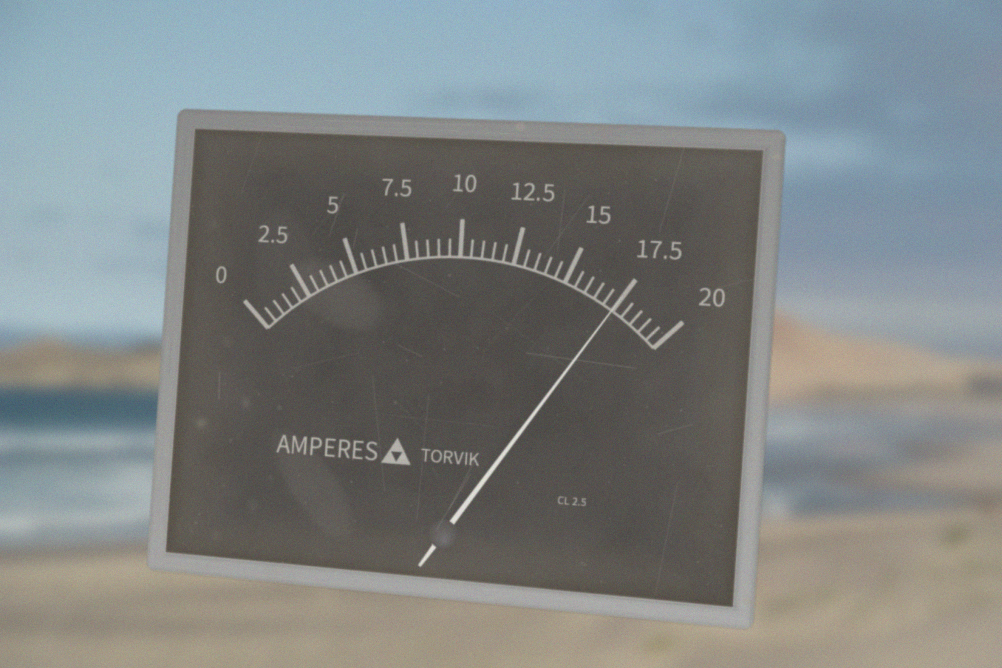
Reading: 17.5,A
